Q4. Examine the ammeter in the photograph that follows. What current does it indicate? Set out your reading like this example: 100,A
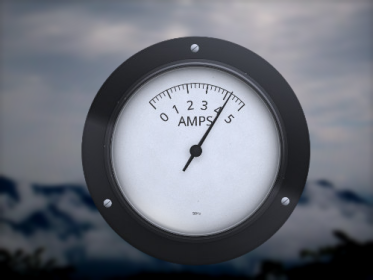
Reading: 4.2,A
